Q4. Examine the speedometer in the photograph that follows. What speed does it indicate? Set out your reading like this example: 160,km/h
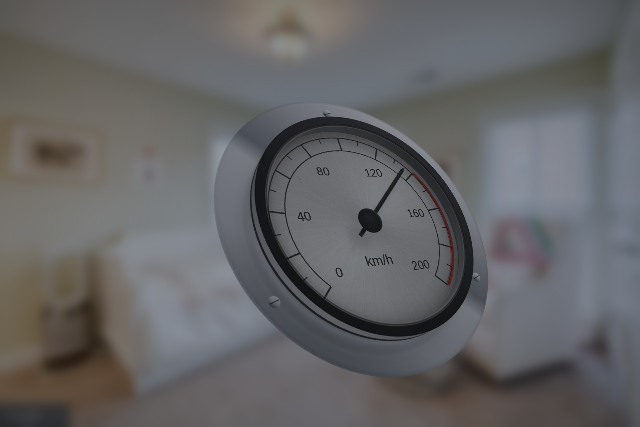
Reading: 135,km/h
